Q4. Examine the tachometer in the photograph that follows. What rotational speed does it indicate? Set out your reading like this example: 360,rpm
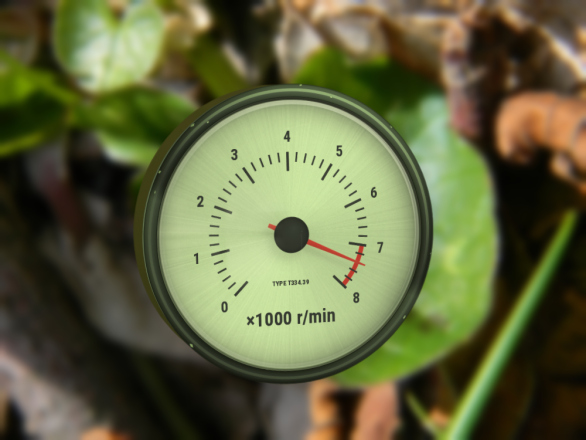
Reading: 7400,rpm
